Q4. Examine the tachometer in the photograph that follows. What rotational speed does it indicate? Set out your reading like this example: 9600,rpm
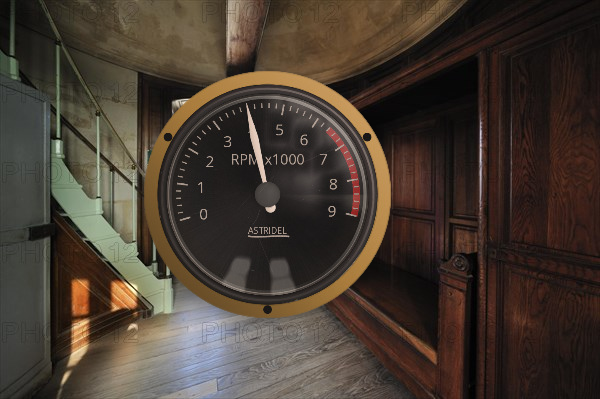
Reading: 4000,rpm
